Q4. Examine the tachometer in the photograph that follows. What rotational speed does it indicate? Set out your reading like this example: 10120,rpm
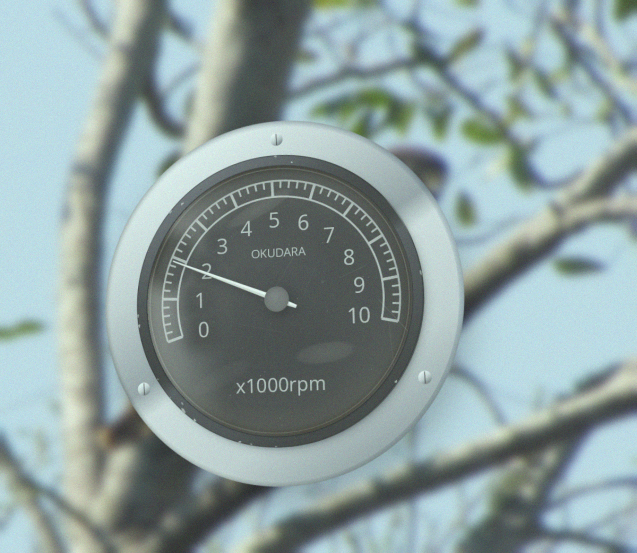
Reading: 1900,rpm
